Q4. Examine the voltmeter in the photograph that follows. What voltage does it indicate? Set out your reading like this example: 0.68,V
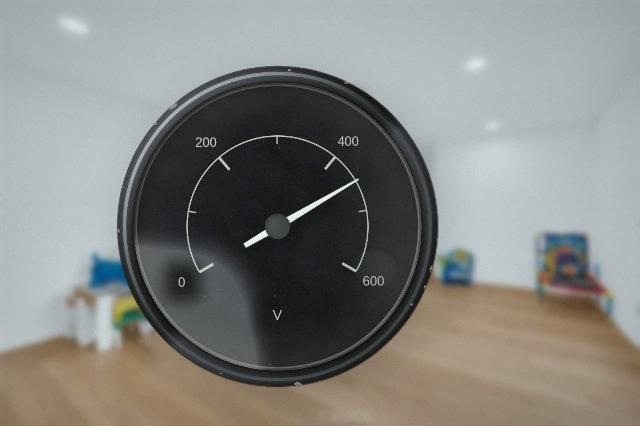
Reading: 450,V
